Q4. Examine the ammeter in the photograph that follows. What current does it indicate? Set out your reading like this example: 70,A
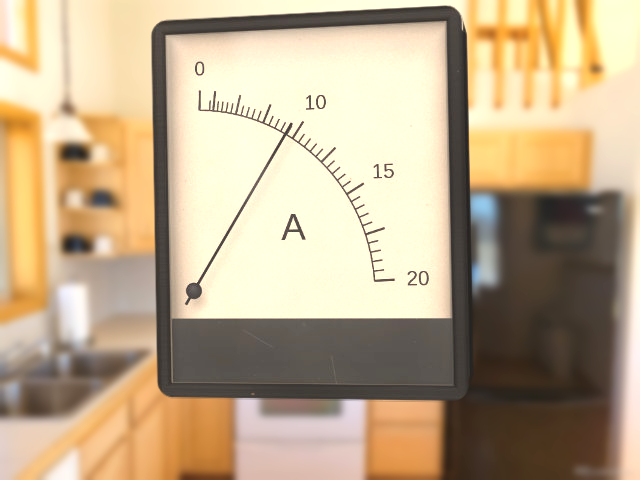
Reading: 9.5,A
